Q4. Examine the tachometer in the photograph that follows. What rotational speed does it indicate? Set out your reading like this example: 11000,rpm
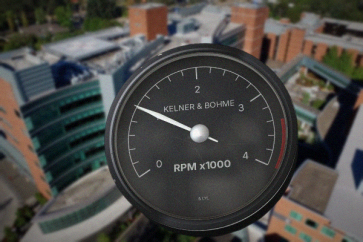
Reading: 1000,rpm
